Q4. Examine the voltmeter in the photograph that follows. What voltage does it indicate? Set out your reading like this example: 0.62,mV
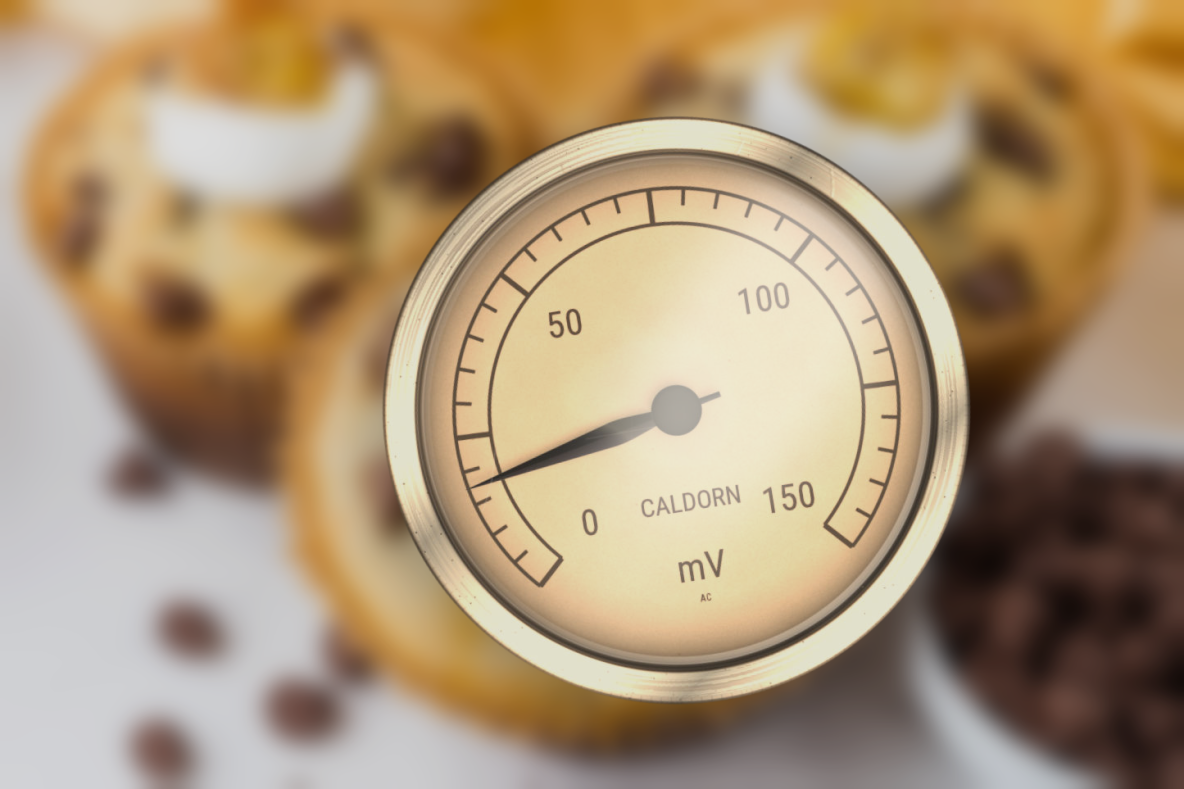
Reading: 17.5,mV
